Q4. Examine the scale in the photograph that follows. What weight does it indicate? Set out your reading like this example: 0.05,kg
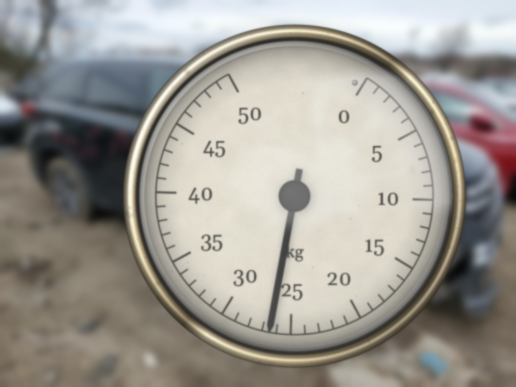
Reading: 26.5,kg
